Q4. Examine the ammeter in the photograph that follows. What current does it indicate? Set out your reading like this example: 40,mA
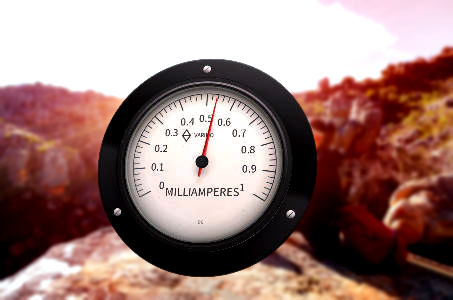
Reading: 0.54,mA
